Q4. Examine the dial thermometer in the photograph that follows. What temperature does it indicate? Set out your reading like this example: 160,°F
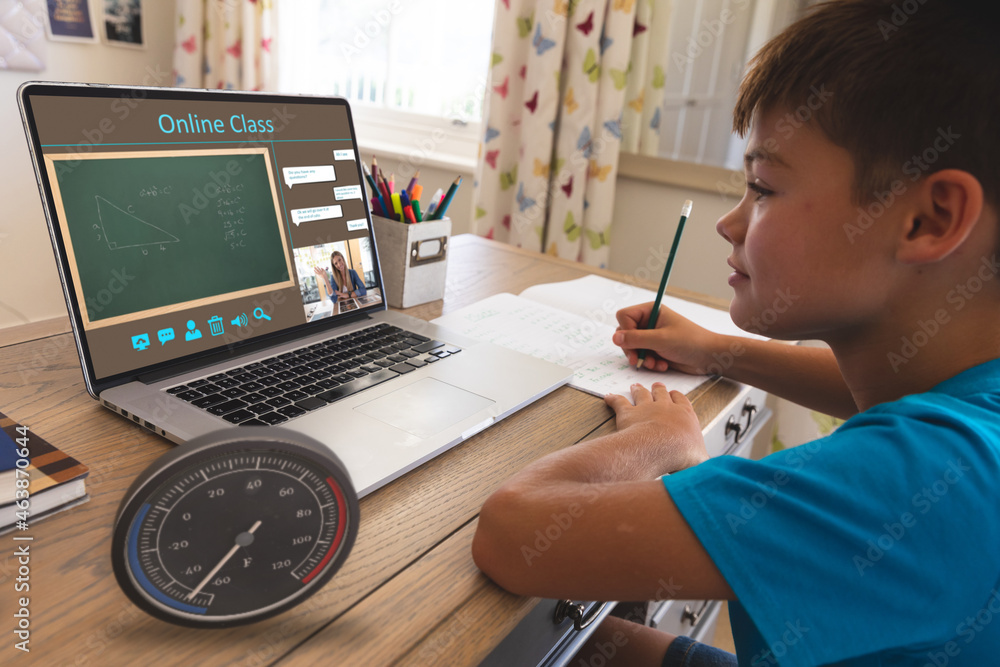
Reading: -50,°F
